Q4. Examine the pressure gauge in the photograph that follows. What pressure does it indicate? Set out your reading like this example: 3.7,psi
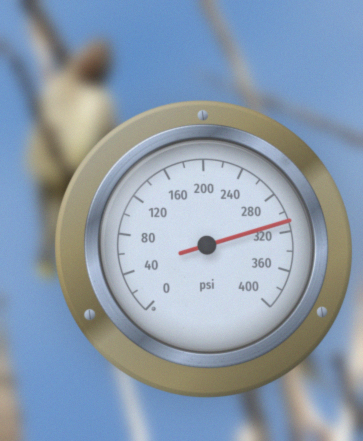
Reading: 310,psi
